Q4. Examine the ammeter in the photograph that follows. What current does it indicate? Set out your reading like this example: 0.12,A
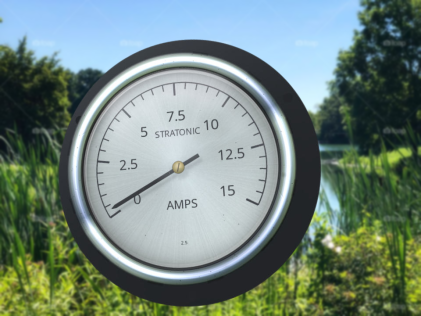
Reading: 0.25,A
